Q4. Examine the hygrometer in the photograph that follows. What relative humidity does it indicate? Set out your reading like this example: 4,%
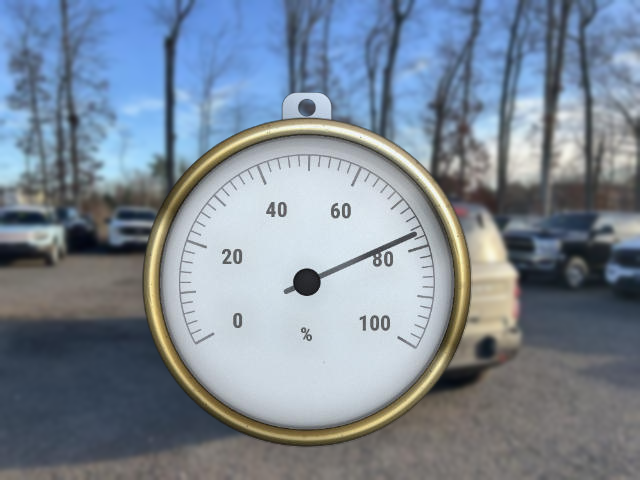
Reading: 77,%
